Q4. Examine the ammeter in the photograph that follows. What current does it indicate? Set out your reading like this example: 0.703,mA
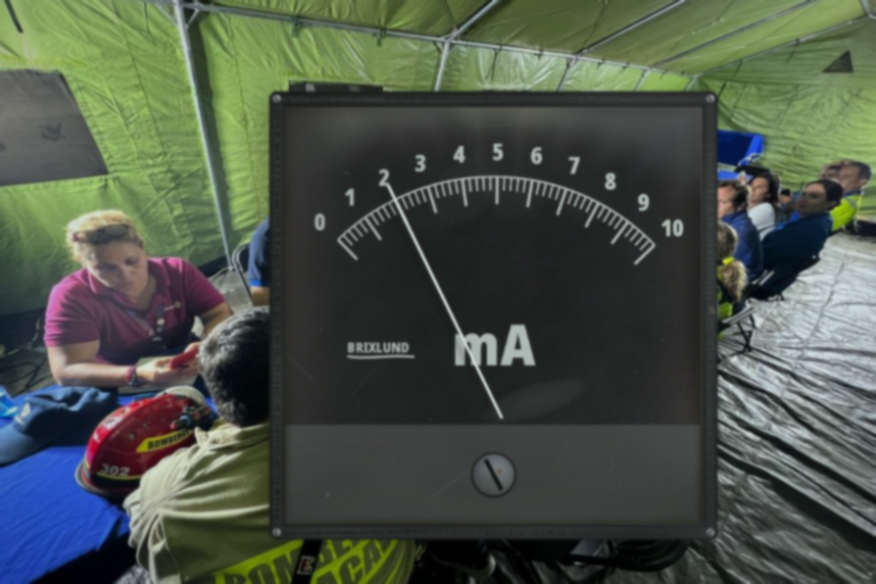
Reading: 2,mA
